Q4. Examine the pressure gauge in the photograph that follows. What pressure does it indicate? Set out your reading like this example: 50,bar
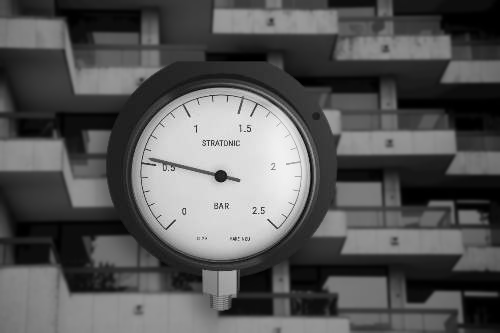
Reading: 0.55,bar
